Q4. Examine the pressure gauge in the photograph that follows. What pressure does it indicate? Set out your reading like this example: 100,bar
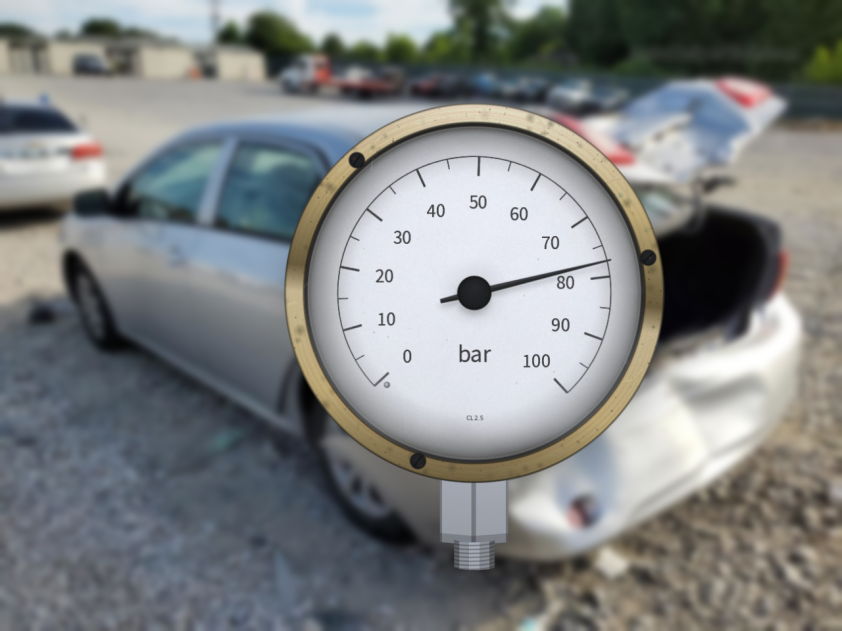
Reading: 77.5,bar
